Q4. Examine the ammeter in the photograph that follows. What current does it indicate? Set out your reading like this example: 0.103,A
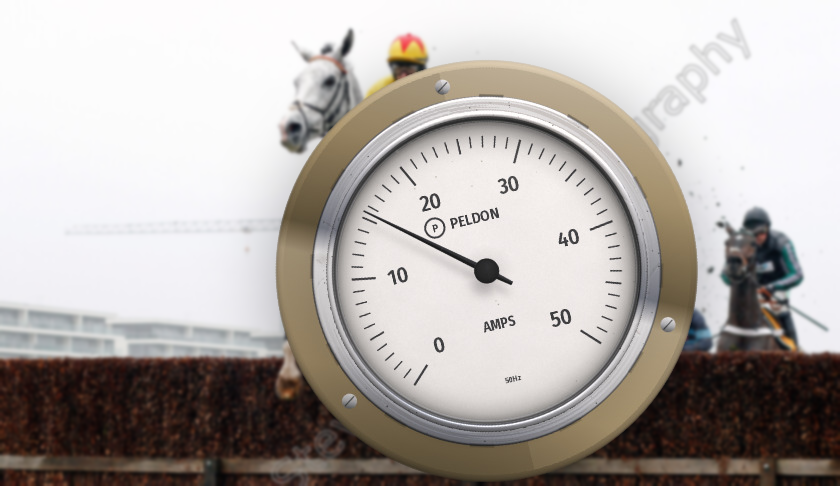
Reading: 15.5,A
